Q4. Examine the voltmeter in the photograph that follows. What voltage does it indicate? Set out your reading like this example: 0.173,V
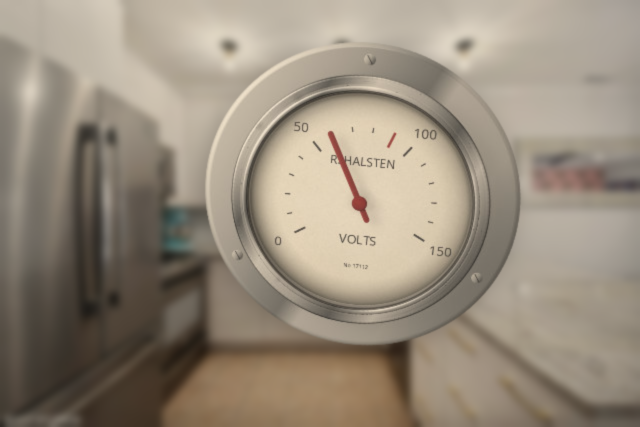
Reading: 60,V
